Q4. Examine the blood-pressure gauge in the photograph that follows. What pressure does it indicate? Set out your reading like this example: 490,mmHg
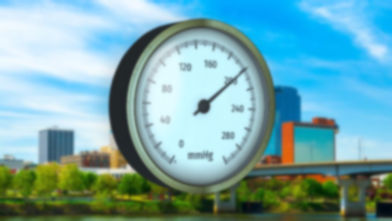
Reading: 200,mmHg
